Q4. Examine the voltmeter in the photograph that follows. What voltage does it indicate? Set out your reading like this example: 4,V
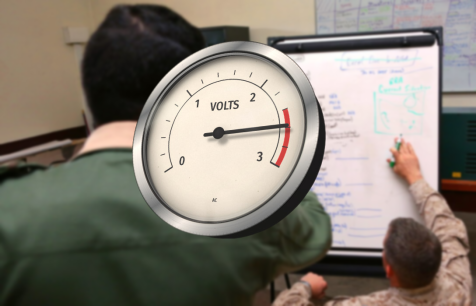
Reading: 2.6,V
